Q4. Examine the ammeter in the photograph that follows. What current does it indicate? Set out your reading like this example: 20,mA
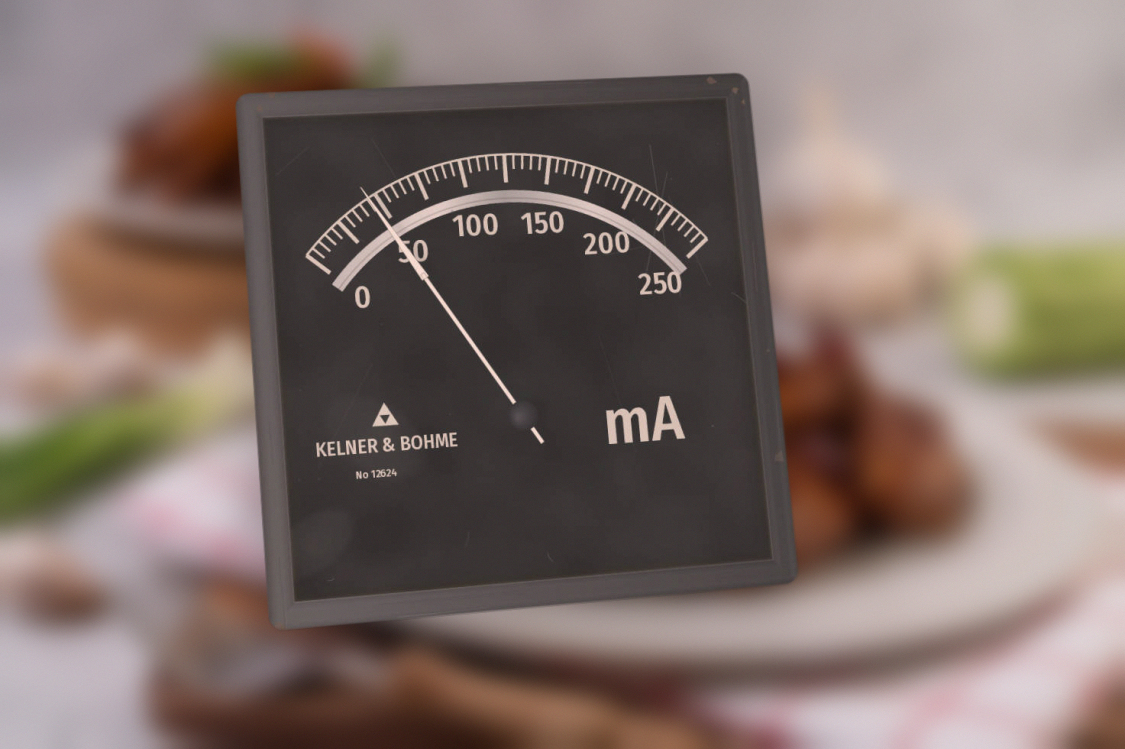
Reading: 45,mA
